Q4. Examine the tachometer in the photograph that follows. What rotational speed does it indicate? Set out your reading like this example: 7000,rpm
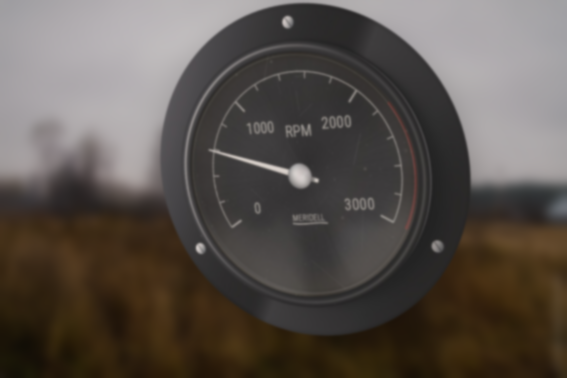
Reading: 600,rpm
